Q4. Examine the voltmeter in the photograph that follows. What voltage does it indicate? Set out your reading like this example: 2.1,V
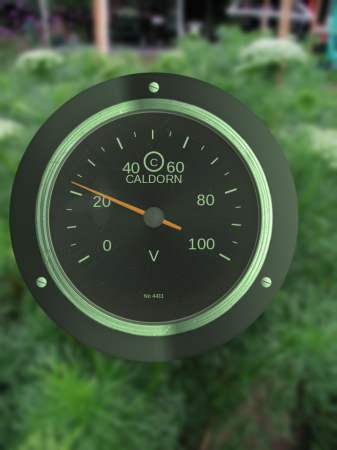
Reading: 22.5,V
